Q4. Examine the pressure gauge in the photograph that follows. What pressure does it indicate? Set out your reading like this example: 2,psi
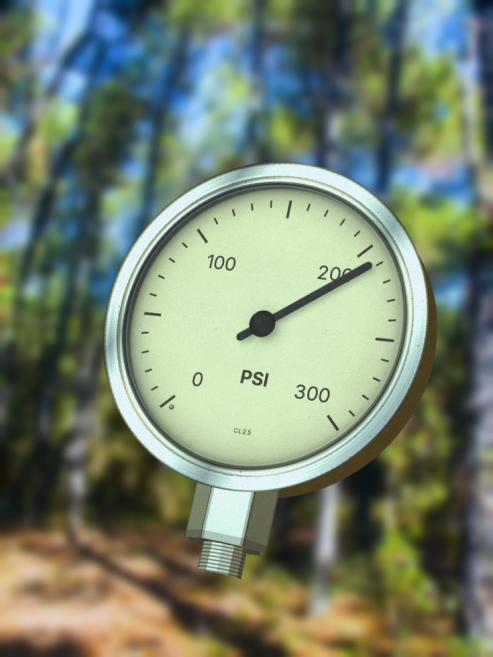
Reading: 210,psi
